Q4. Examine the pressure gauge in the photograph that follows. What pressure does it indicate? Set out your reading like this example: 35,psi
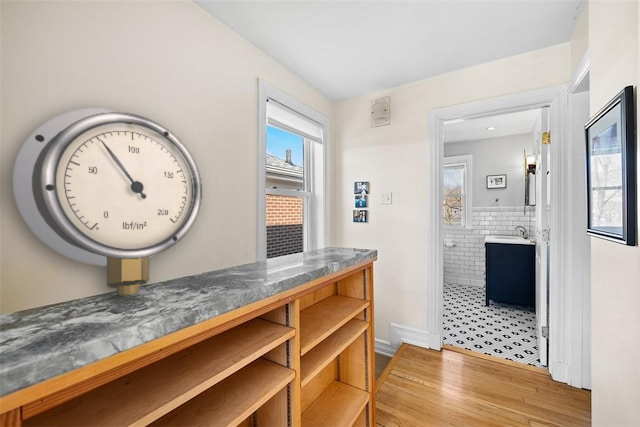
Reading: 75,psi
